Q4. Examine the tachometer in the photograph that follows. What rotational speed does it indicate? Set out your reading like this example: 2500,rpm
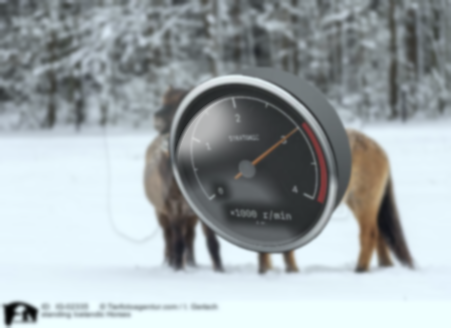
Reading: 3000,rpm
